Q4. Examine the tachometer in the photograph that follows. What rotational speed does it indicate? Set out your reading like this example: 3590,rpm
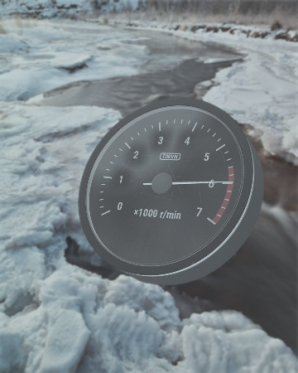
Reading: 6000,rpm
